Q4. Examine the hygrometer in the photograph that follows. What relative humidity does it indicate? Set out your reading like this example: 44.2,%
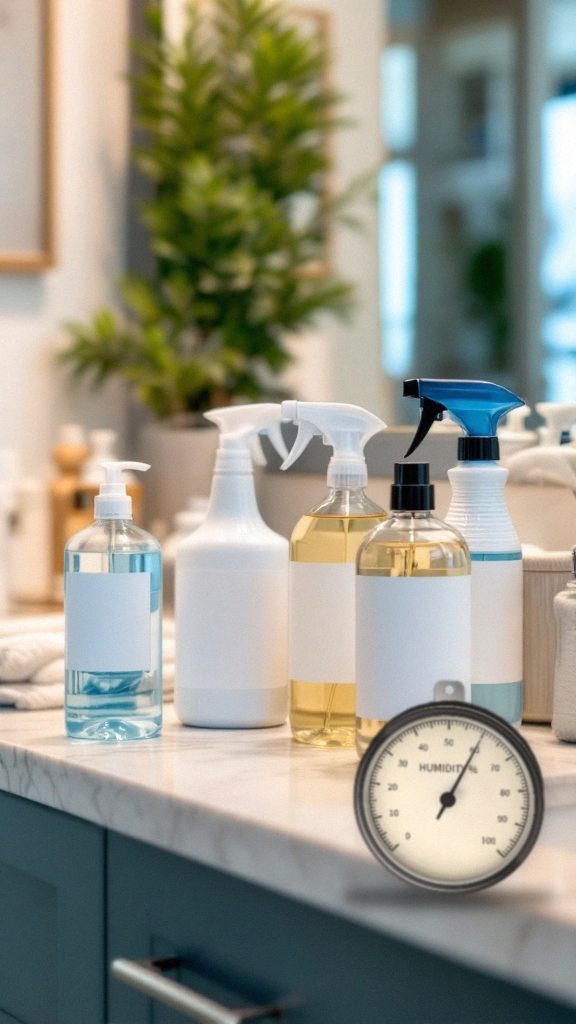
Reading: 60,%
